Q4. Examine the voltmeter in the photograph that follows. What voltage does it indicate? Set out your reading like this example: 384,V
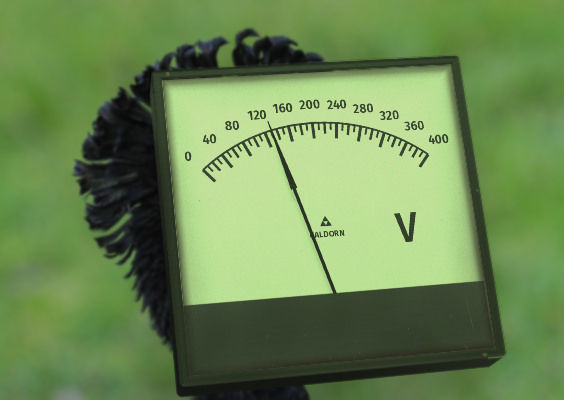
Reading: 130,V
